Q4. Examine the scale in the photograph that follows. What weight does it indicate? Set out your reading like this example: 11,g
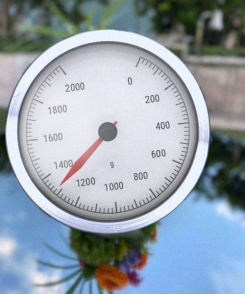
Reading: 1320,g
